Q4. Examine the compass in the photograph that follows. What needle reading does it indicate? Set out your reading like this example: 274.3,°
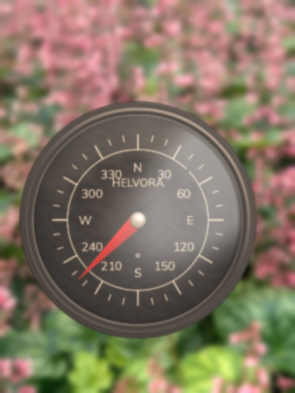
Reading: 225,°
